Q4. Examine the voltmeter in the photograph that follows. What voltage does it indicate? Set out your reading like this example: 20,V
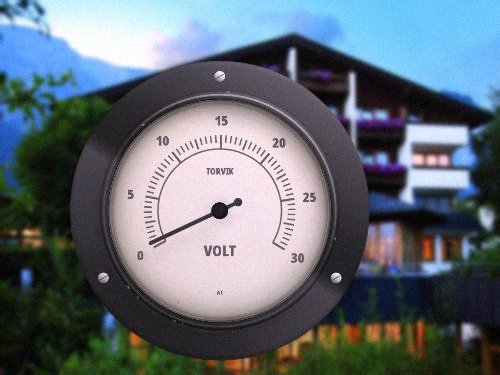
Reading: 0.5,V
